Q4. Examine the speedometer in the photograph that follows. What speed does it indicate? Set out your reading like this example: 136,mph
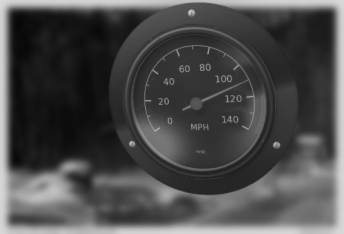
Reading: 110,mph
